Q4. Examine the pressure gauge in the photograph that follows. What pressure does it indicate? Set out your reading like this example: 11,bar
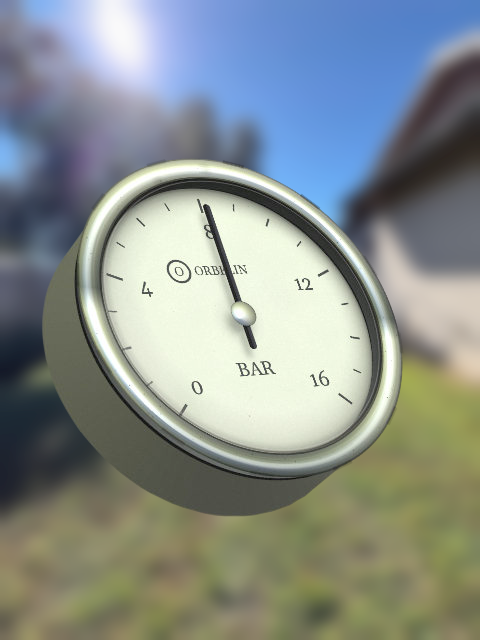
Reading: 8,bar
